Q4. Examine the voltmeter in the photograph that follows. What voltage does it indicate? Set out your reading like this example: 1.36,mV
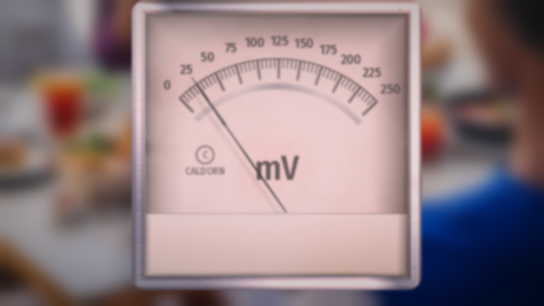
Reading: 25,mV
